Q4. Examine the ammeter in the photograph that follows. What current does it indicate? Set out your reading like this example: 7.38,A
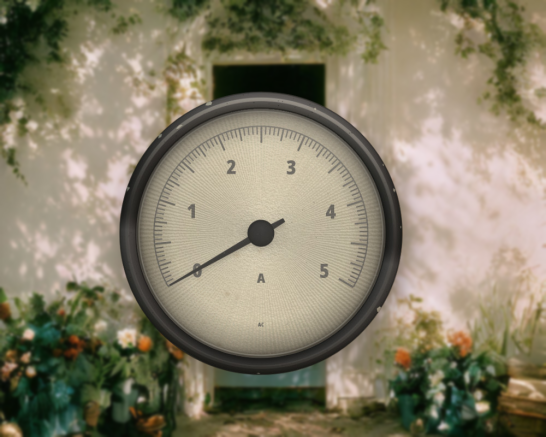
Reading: 0,A
